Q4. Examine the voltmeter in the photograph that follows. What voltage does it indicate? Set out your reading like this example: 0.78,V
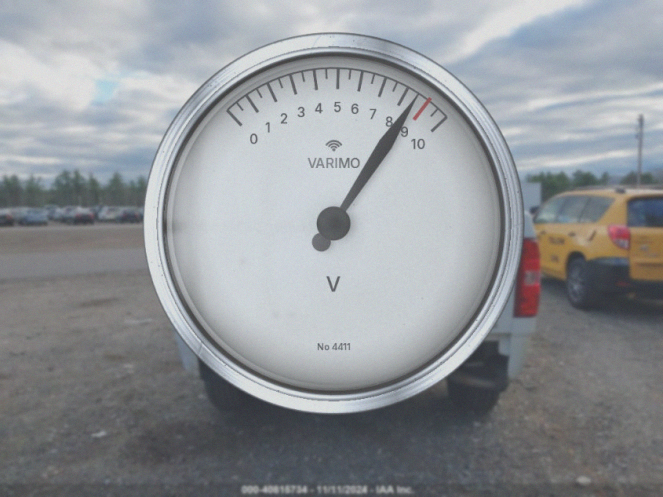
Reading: 8.5,V
